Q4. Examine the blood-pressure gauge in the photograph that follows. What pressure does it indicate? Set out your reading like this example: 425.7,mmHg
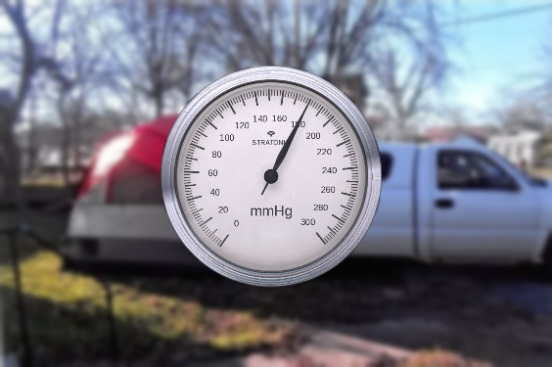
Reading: 180,mmHg
